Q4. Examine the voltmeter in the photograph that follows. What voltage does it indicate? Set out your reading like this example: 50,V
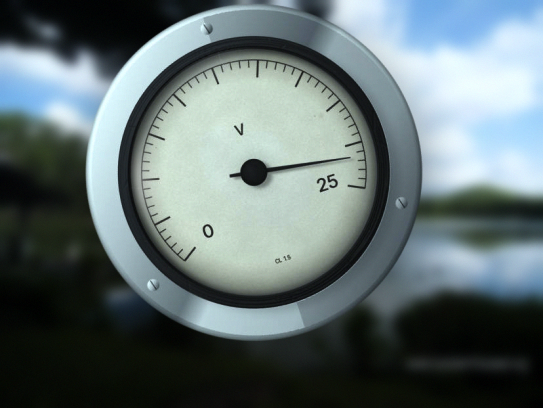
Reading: 23.25,V
